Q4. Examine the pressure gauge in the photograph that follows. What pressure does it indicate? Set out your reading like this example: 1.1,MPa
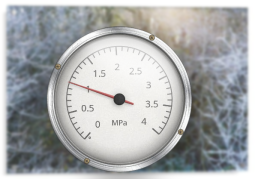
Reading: 1,MPa
